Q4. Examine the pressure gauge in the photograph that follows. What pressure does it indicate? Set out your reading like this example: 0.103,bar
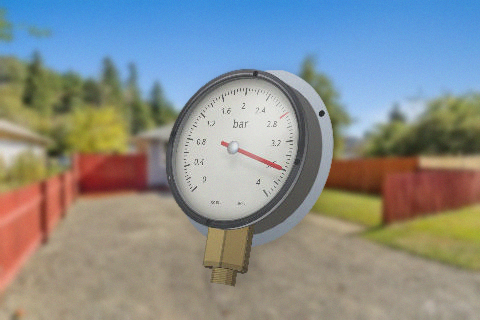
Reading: 3.6,bar
